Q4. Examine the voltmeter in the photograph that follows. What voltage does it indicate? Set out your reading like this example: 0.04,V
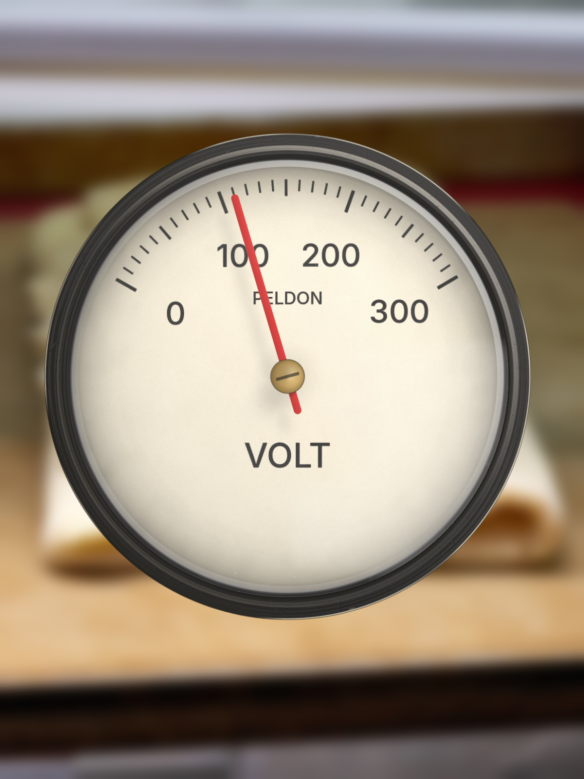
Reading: 110,V
